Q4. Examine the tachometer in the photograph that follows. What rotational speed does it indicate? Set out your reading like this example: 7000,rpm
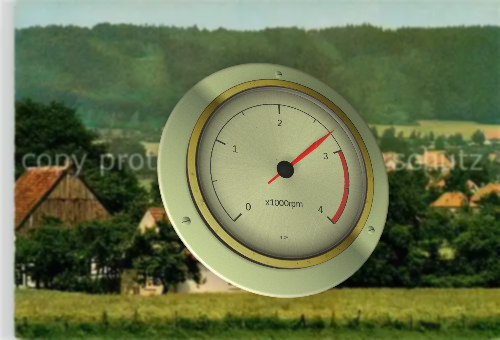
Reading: 2750,rpm
